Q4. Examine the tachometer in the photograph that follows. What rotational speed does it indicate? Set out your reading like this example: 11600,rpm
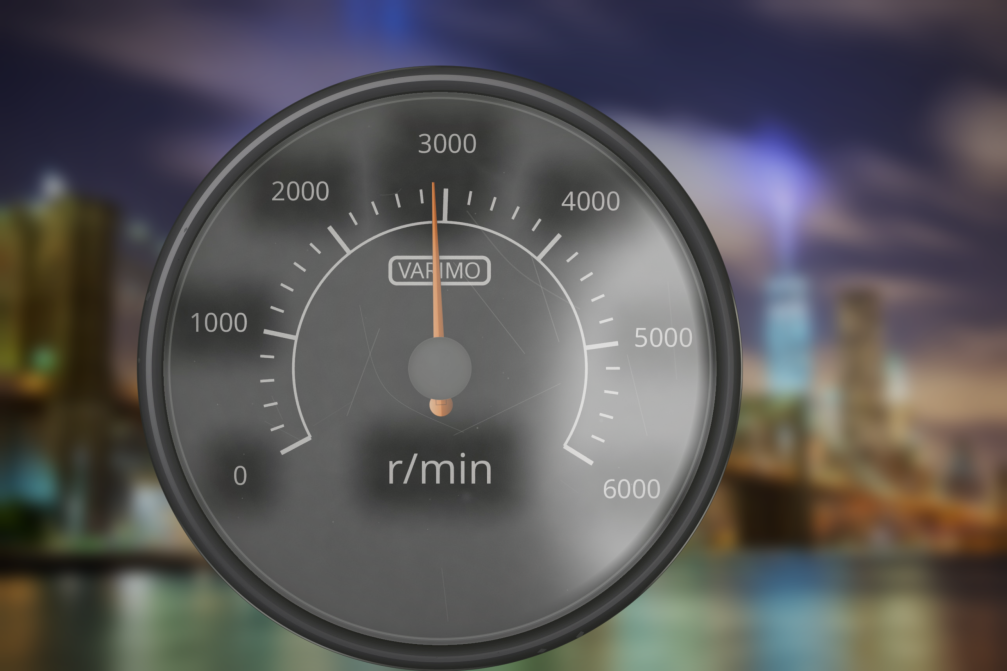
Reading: 2900,rpm
